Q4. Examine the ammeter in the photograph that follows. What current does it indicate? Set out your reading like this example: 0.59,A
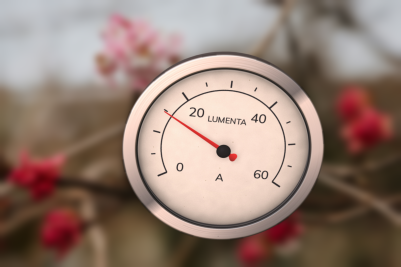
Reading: 15,A
